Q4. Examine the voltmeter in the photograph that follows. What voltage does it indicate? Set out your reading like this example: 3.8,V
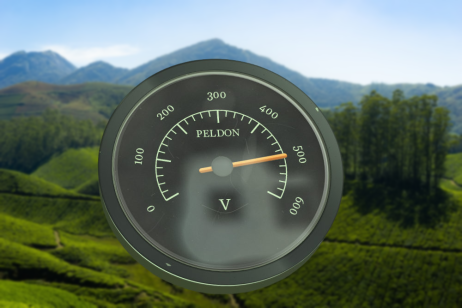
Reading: 500,V
